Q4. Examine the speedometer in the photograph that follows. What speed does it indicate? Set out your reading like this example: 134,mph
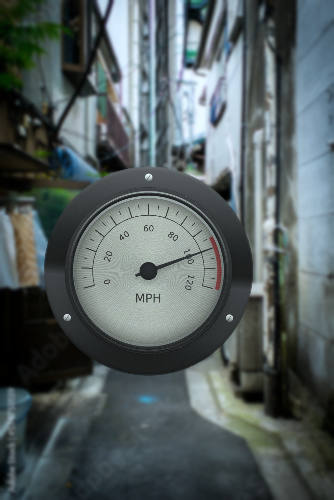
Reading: 100,mph
